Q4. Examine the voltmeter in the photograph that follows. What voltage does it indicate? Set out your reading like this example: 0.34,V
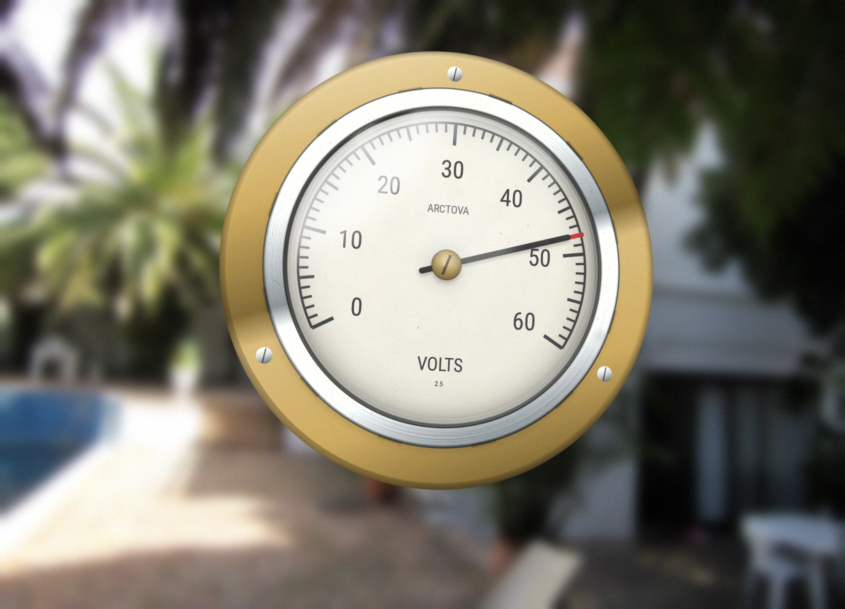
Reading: 48,V
